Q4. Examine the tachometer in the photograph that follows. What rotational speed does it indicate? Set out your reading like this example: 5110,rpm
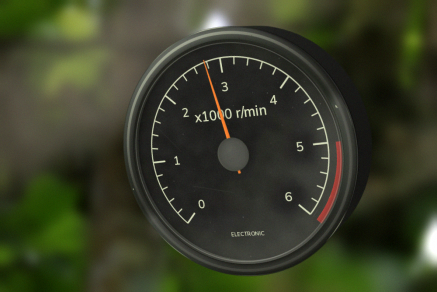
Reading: 2800,rpm
